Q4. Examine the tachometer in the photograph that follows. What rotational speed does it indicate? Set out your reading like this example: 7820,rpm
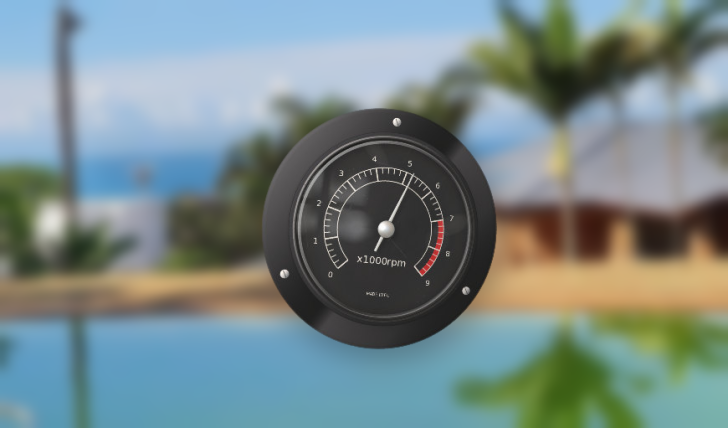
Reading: 5200,rpm
